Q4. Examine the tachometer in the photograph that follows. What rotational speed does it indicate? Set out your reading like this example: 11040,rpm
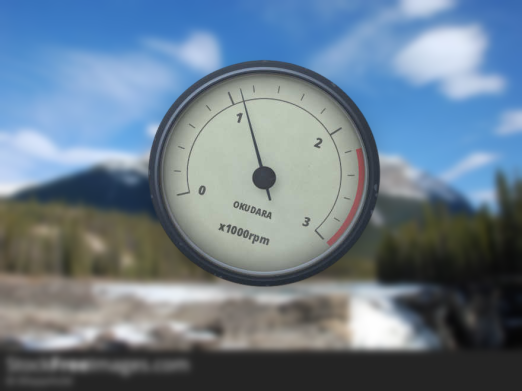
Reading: 1100,rpm
